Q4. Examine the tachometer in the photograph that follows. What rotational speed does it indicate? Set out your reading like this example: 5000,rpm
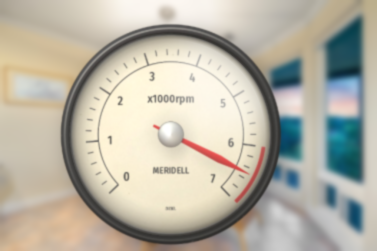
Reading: 6500,rpm
